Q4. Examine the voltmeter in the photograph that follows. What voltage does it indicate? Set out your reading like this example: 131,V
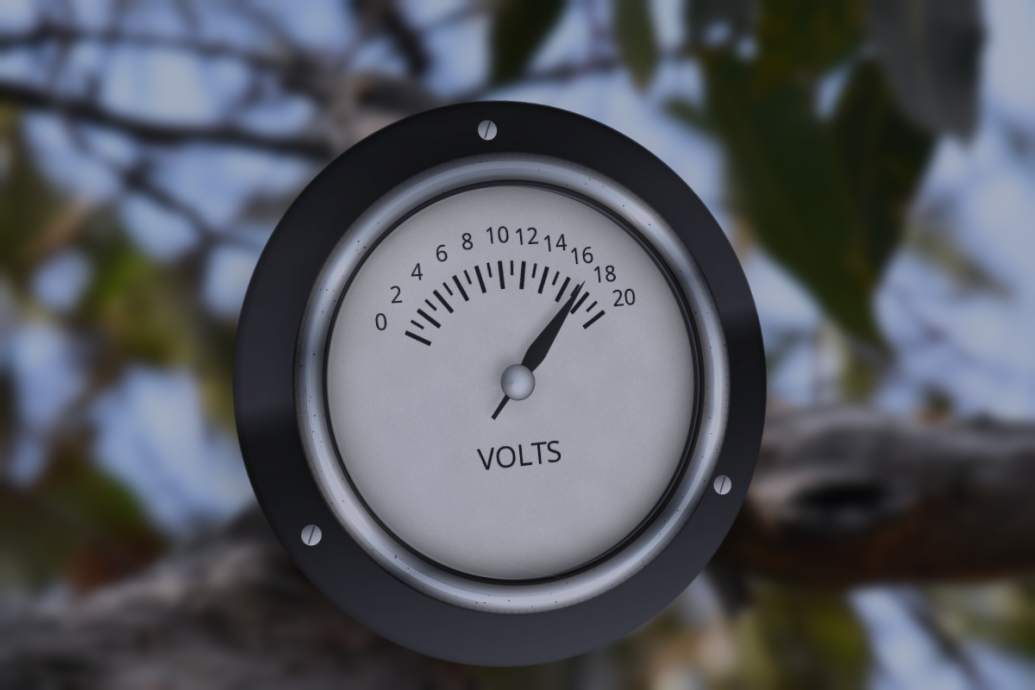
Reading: 17,V
